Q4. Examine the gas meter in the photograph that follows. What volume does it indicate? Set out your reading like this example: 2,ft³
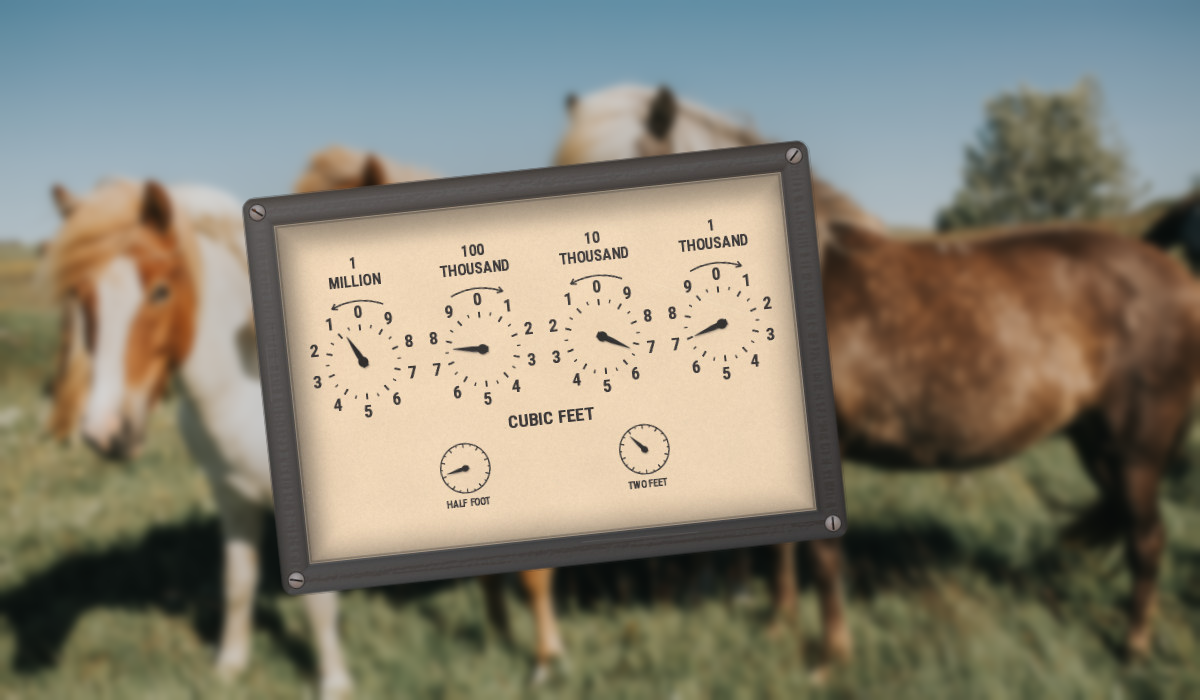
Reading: 76700,ft³
